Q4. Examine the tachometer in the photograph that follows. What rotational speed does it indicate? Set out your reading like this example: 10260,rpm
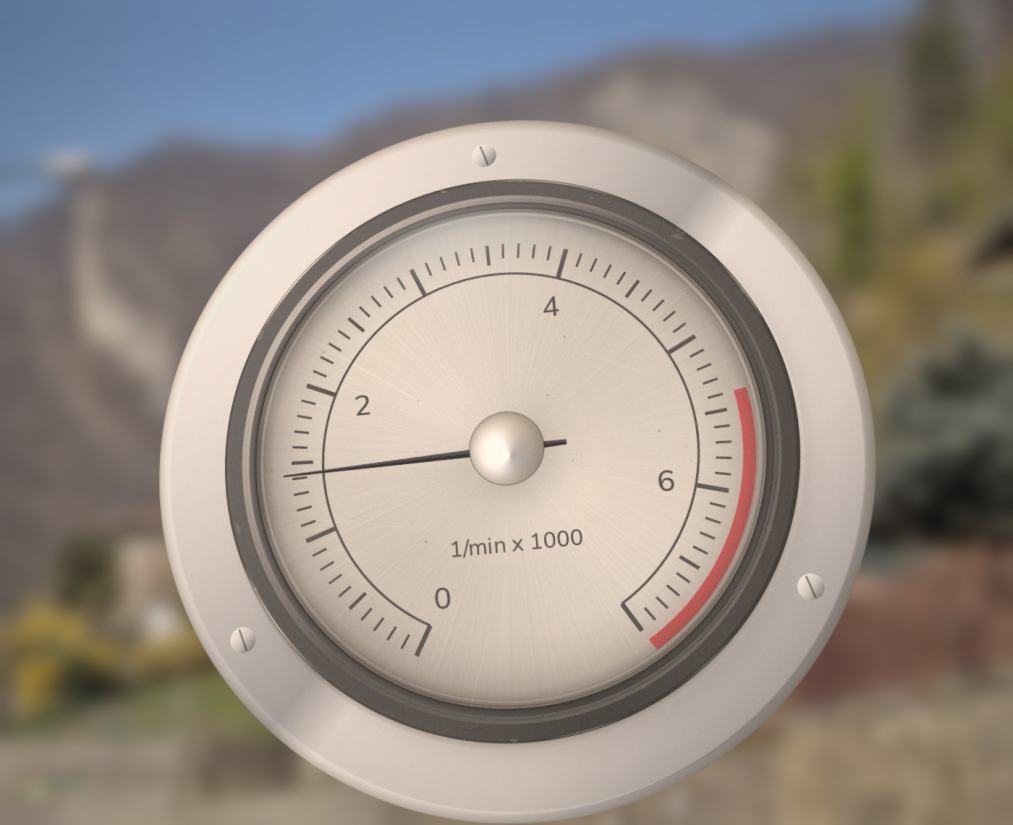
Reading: 1400,rpm
